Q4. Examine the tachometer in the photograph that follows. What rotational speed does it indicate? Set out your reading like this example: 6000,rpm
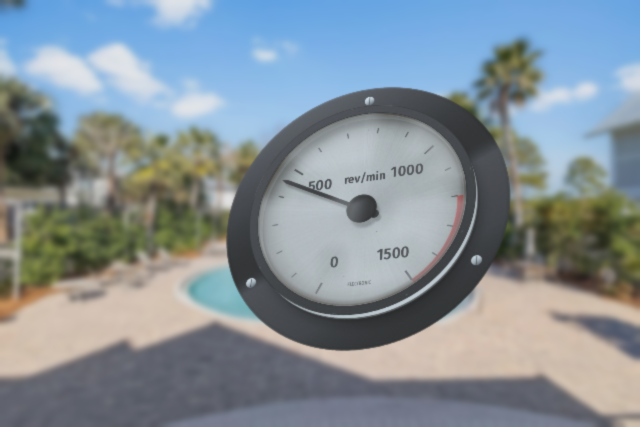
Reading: 450,rpm
